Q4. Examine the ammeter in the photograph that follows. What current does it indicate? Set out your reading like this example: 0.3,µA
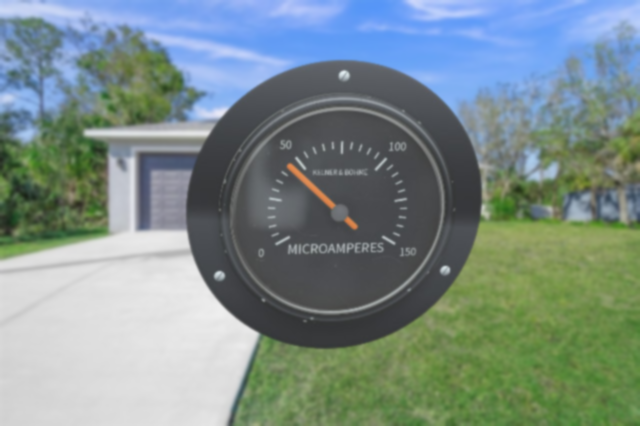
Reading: 45,µA
